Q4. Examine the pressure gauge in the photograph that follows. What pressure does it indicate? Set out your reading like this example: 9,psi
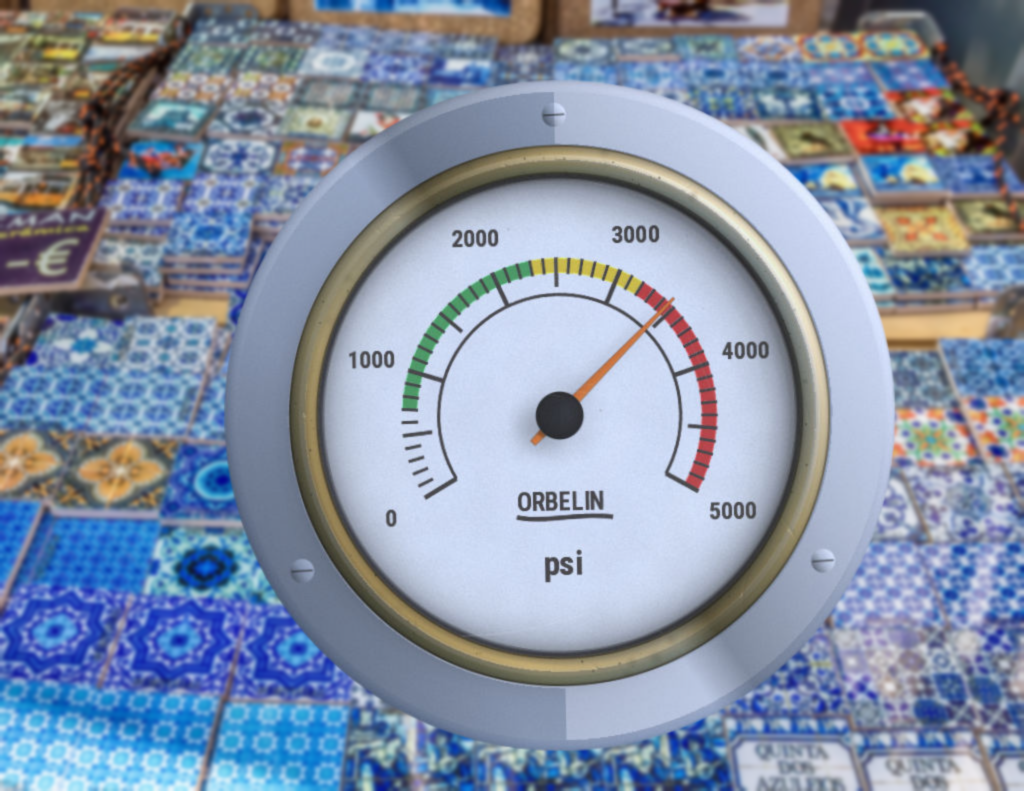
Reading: 3450,psi
